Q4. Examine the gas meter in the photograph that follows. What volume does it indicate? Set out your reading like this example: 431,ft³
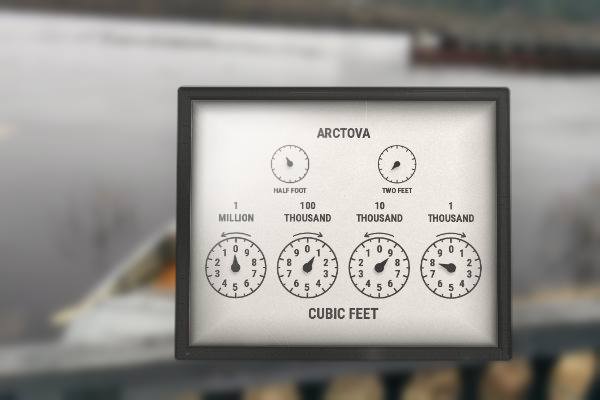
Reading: 8800,ft³
